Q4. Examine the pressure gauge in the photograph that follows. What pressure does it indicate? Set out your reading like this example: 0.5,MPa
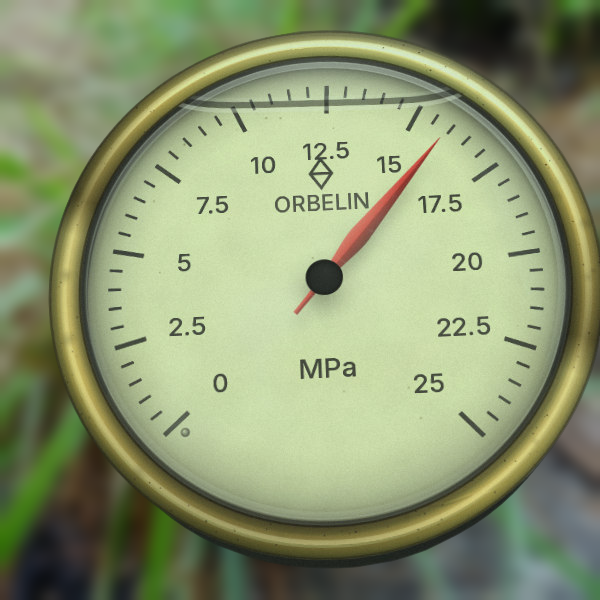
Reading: 16,MPa
